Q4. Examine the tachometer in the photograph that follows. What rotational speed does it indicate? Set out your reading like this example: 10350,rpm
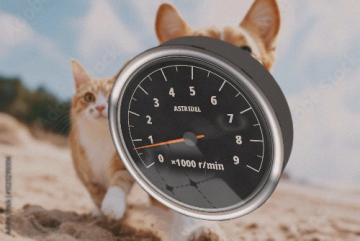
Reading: 750,rpm
